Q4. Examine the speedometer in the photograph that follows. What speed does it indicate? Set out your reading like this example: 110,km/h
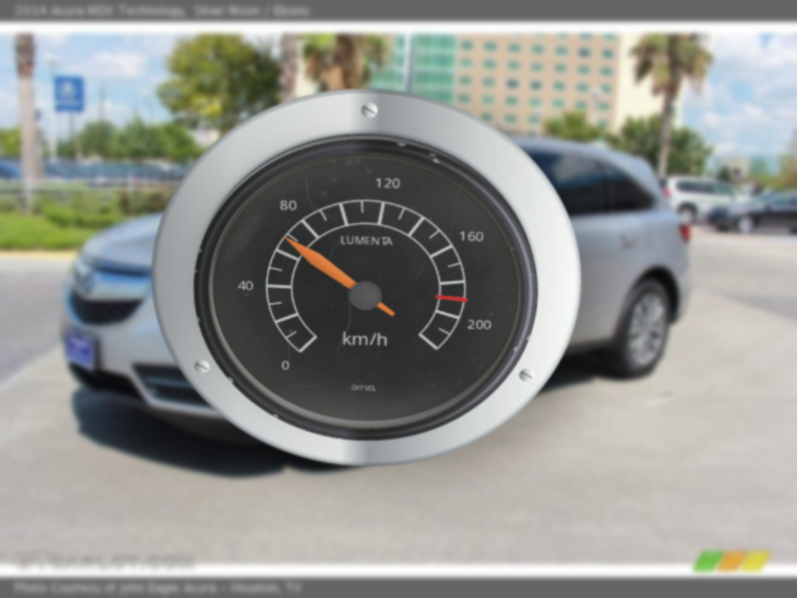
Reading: 70,km/h
